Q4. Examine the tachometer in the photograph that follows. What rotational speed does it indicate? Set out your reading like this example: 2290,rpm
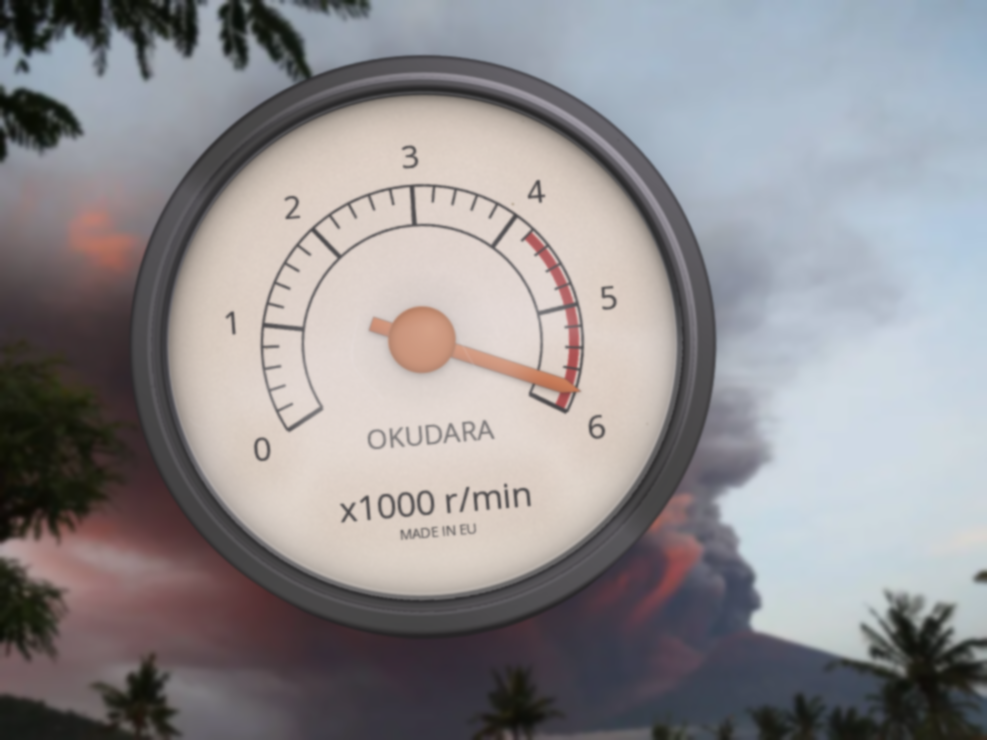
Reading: 5800,rpm
